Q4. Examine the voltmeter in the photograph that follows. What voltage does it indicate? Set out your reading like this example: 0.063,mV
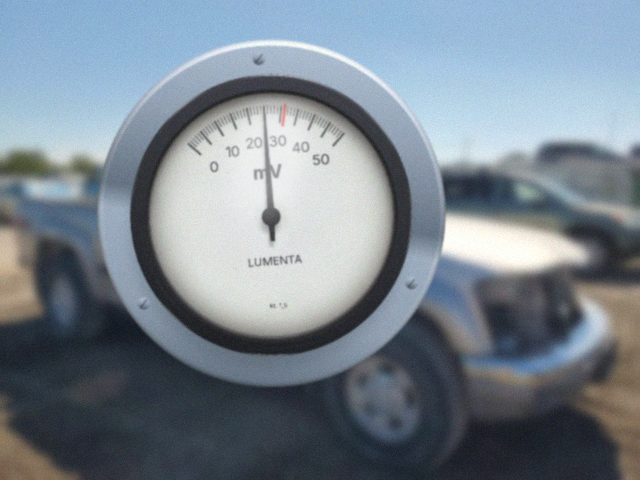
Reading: 25,mV
